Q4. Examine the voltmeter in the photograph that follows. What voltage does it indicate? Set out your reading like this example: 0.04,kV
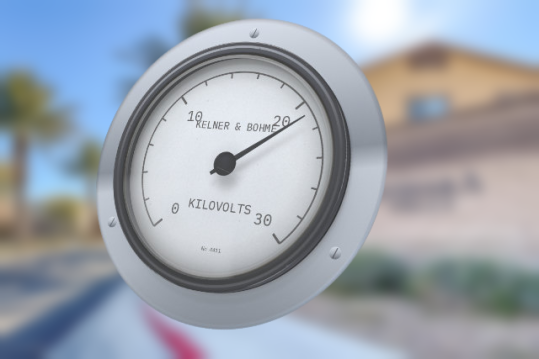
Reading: 21,kV
